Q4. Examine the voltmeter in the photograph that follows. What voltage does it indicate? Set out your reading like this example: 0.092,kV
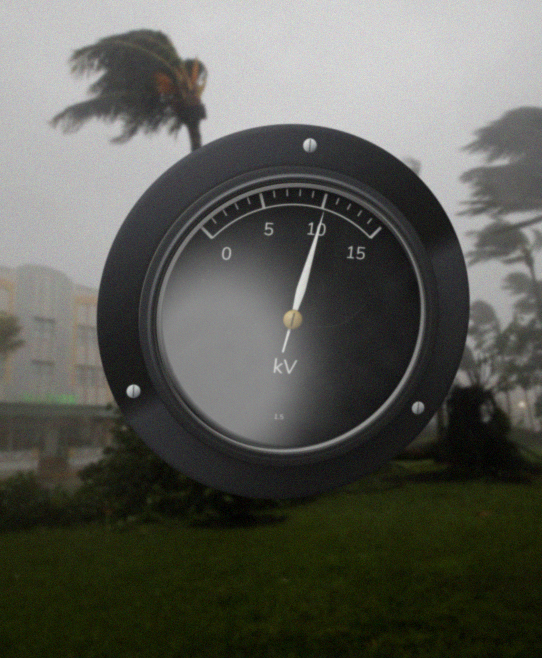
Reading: 10,kV
